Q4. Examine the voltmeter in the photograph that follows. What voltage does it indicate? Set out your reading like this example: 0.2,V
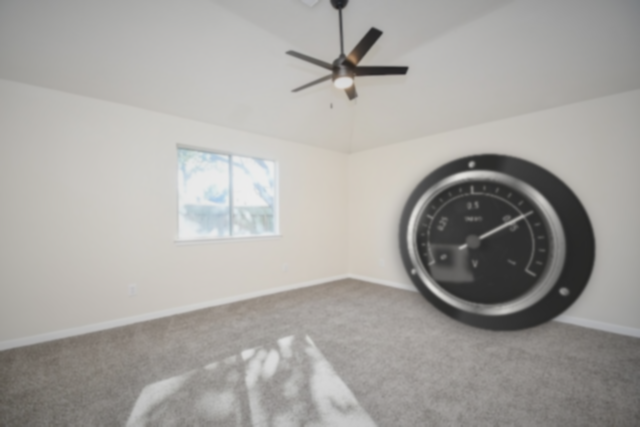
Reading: 0.75,V
